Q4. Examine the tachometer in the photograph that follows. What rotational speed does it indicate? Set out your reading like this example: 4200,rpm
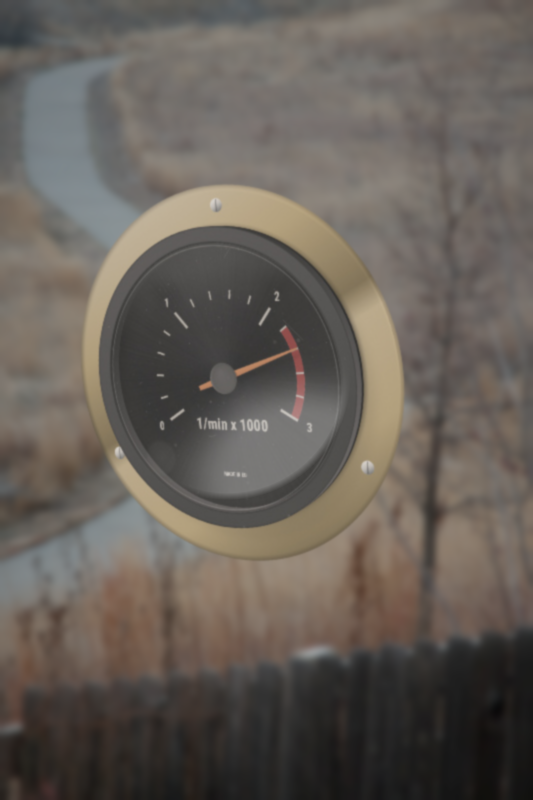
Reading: 2400,rpm
